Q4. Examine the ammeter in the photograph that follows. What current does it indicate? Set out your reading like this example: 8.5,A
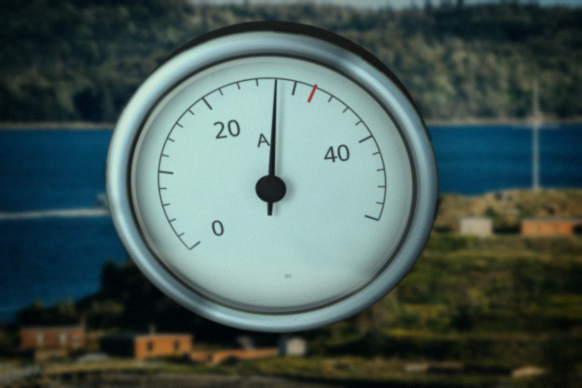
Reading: 28,A
